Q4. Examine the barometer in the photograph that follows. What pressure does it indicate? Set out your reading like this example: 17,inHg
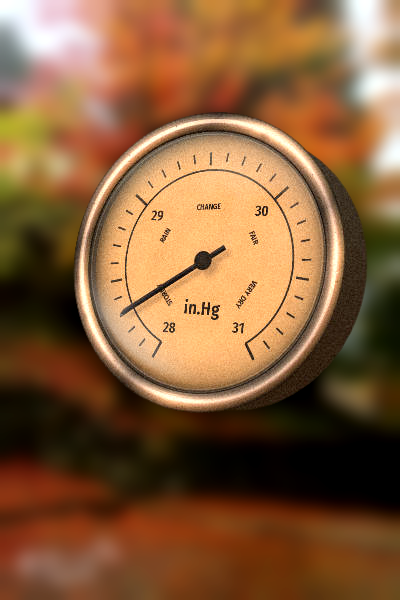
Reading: 28.3,inHg
